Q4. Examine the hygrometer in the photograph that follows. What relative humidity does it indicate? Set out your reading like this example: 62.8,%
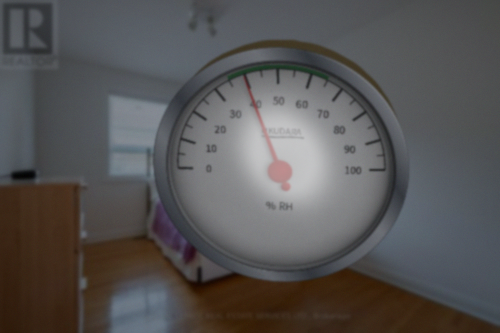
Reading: 40,%
